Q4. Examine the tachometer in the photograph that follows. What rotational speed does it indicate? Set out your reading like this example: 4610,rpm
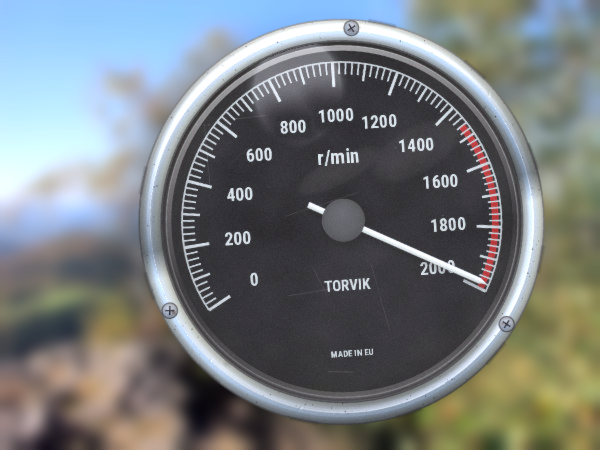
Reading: 1980,rpm
